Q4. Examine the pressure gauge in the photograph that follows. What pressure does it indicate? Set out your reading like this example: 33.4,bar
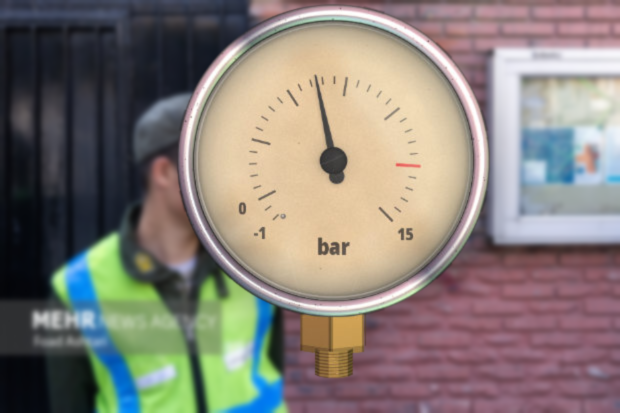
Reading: 6.25,bar
